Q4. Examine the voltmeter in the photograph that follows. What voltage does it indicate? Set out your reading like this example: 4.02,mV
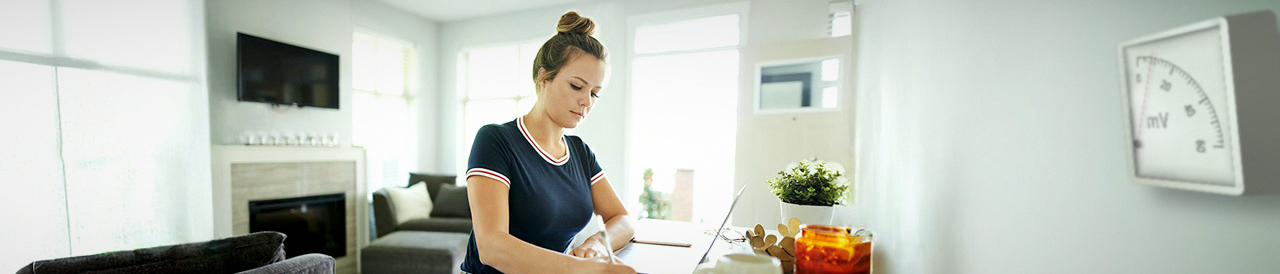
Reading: 10,mV
